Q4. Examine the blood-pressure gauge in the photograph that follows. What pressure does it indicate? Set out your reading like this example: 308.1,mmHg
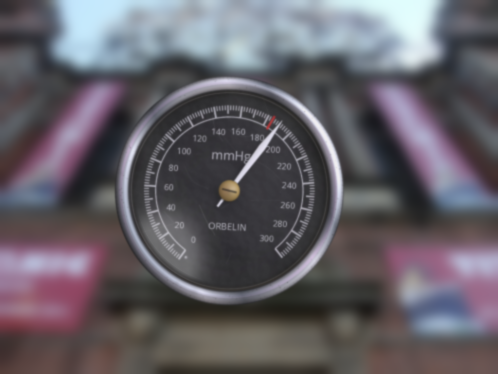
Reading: 190,mmHg
